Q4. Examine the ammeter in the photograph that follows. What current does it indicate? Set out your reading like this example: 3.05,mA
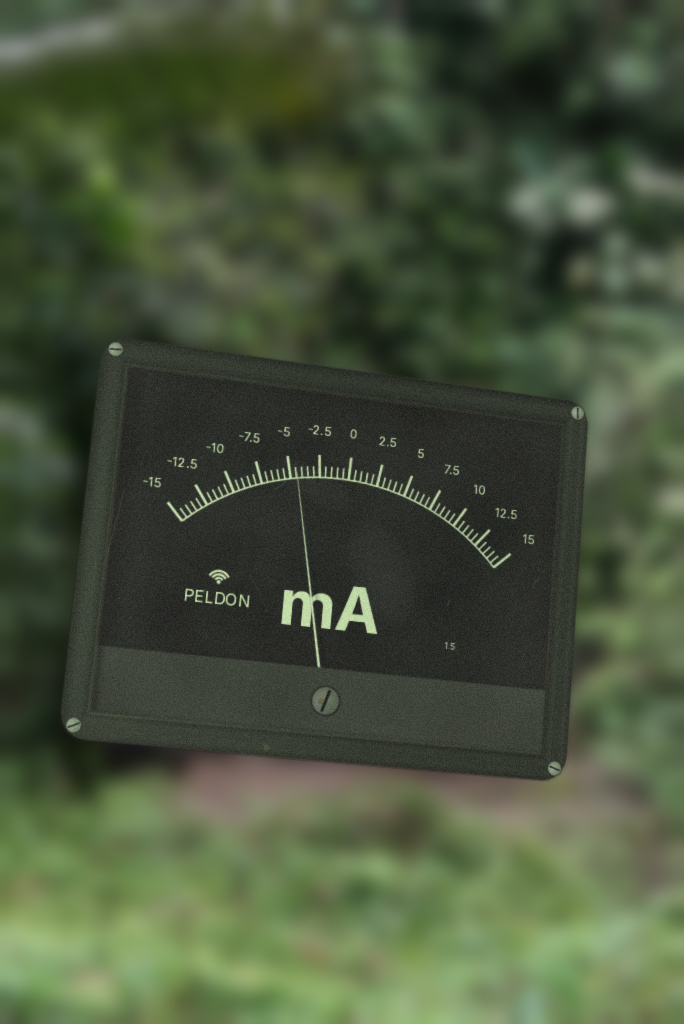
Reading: -4.5,mA
